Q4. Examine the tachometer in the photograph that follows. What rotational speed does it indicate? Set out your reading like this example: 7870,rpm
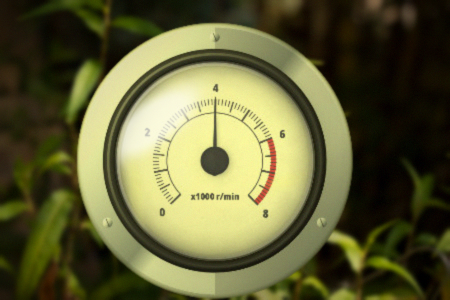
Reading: 4000,rpm
